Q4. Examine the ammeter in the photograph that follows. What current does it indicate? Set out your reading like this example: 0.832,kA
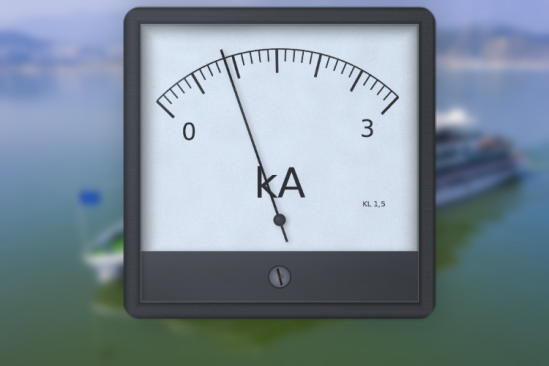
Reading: 0.9,kA
